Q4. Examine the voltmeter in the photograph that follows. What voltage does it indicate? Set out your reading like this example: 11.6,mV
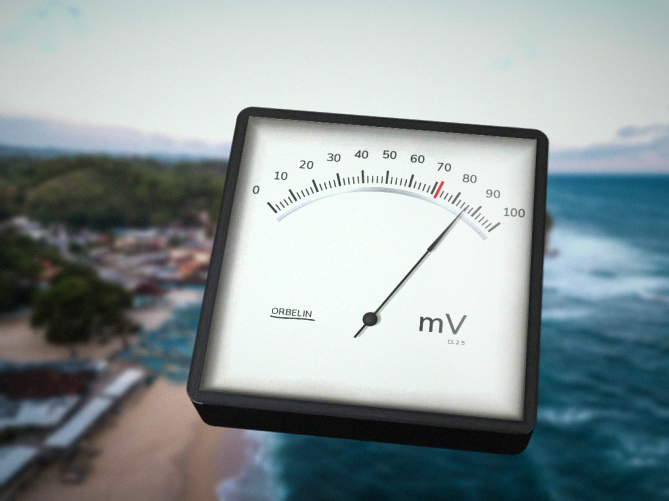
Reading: 86,mV
